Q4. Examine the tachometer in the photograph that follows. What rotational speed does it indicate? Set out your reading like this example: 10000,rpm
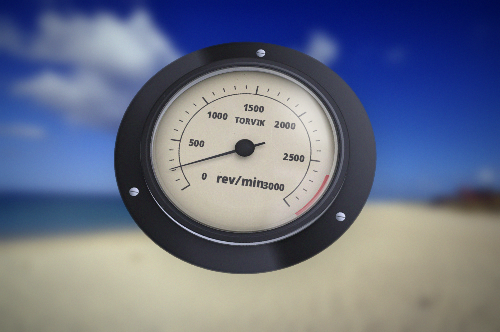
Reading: 200,rpm
